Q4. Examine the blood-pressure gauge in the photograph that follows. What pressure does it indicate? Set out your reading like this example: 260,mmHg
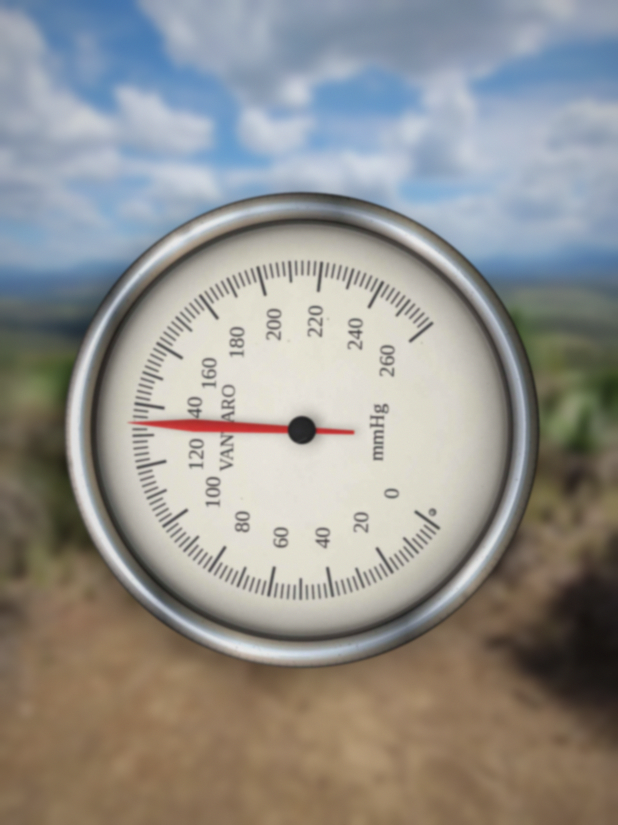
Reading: 134,mmHg
